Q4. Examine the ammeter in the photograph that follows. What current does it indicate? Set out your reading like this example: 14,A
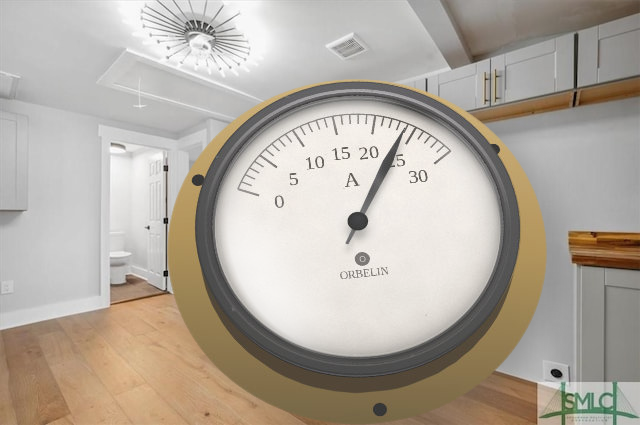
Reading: 24,A
